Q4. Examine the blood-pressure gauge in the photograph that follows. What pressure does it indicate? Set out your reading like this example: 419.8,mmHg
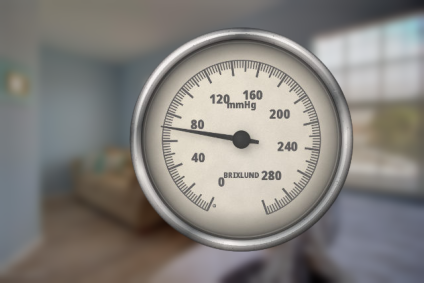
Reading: 70,mmHg
